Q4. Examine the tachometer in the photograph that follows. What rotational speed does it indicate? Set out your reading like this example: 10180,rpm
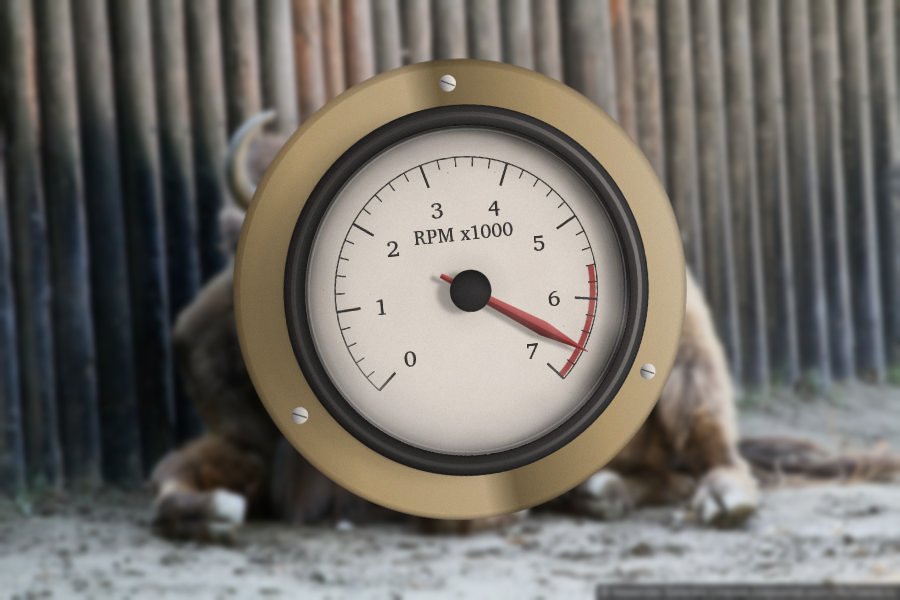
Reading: 6600,rpm
